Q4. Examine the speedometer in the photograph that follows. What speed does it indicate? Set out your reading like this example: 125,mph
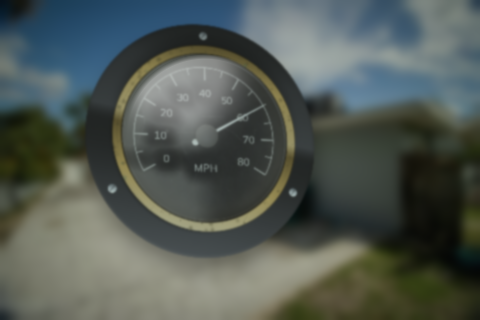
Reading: 60,mph
